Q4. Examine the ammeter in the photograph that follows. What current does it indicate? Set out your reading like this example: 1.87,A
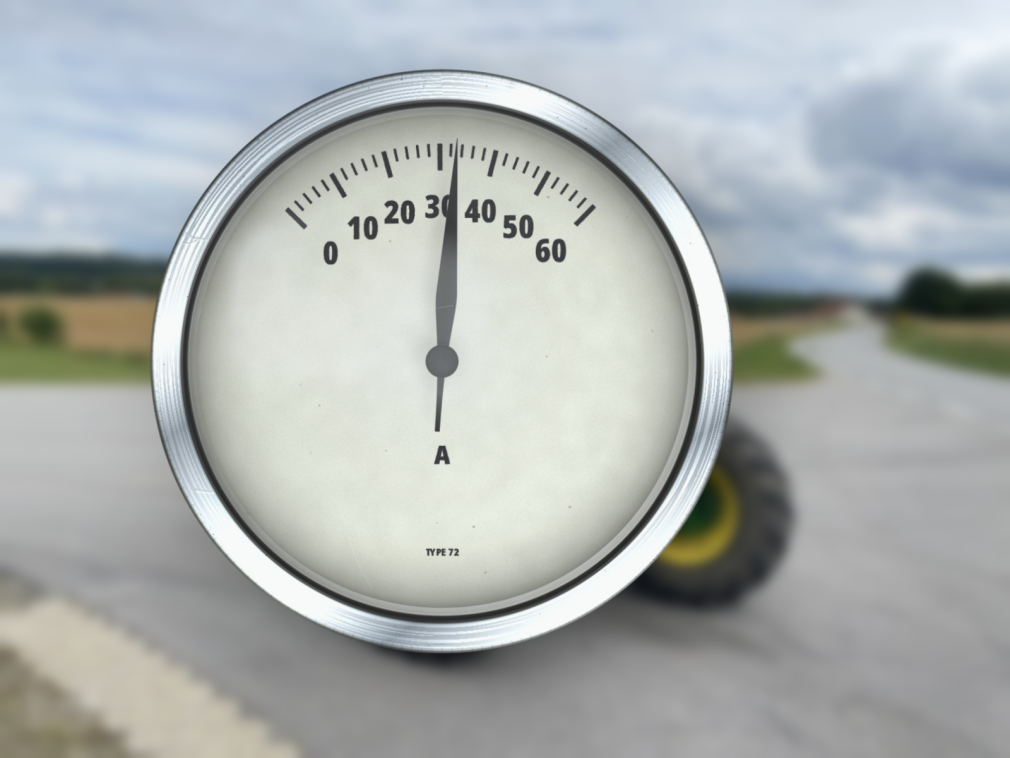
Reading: 33,A
